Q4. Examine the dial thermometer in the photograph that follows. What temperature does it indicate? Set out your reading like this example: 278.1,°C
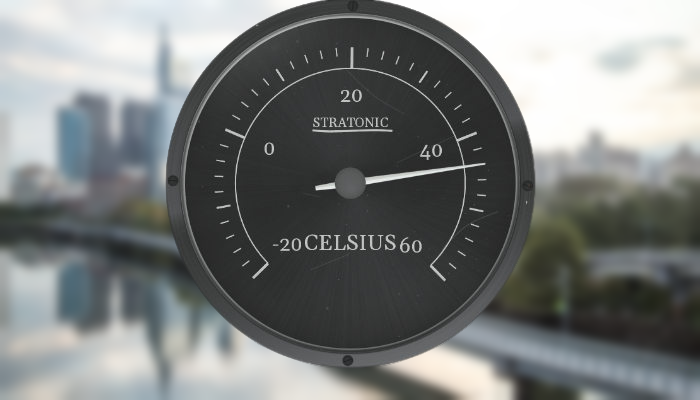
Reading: 44,°C
